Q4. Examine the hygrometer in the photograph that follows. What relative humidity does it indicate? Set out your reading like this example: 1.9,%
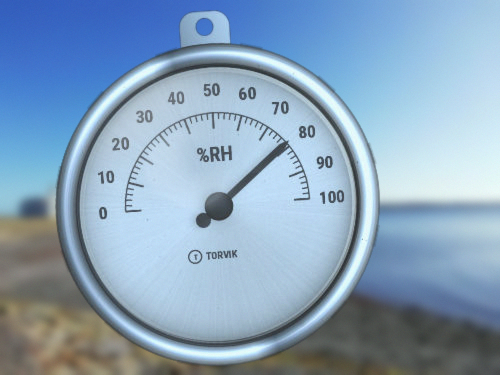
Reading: 78,%
